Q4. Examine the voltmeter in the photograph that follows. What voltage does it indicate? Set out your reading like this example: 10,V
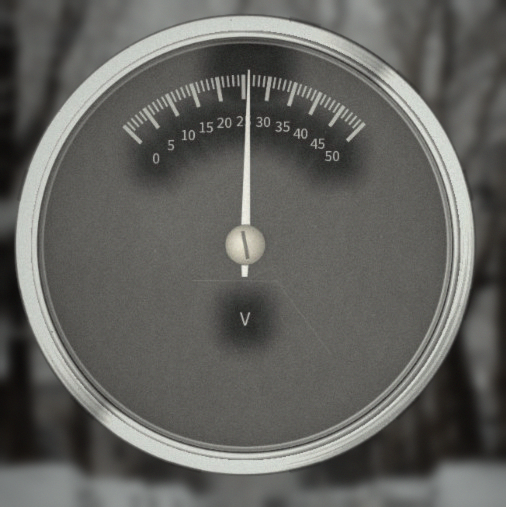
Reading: 26,V
